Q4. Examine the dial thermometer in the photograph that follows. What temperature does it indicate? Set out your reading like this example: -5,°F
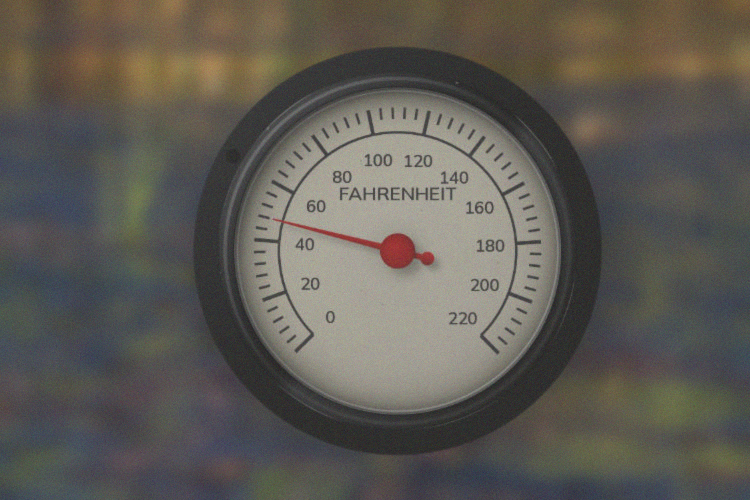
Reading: 48,°F
